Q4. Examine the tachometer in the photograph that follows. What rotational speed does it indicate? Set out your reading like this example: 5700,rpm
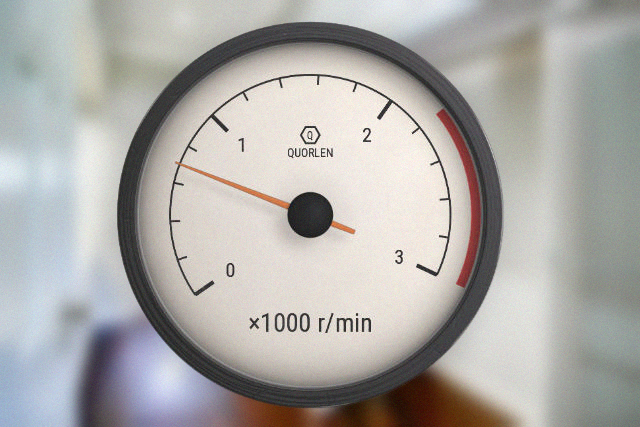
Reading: 700,rpm
